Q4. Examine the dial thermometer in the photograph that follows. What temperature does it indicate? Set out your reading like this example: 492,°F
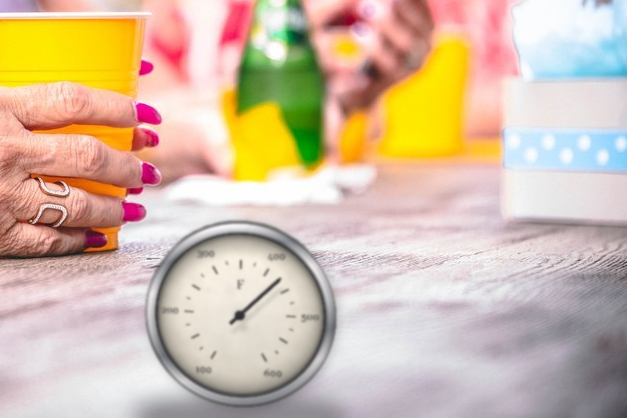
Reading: 425,°F
